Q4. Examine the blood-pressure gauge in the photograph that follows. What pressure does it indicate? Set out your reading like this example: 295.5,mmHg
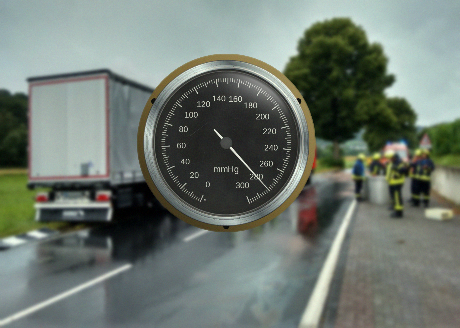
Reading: 280,mmHg
